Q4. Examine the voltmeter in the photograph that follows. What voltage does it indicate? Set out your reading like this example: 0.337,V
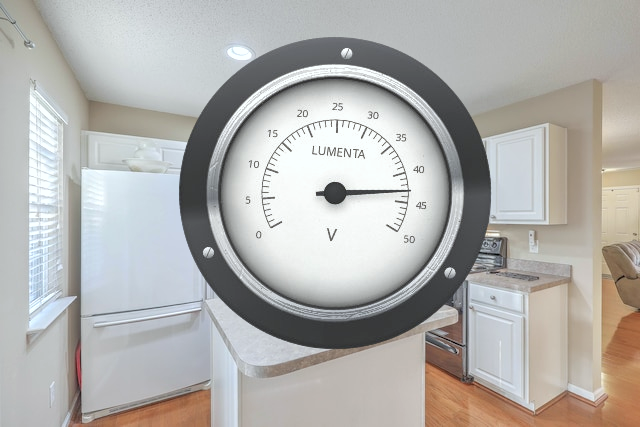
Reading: 43,V
